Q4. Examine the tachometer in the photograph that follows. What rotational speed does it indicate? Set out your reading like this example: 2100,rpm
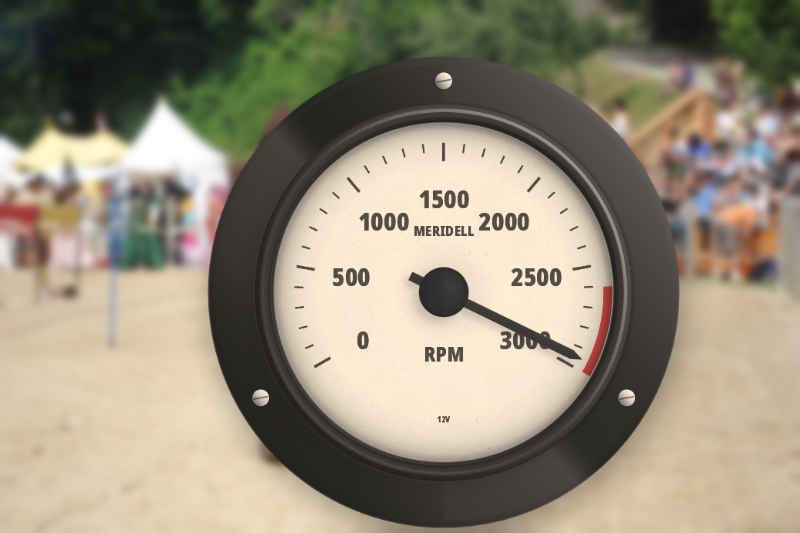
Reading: 2950,rpm
